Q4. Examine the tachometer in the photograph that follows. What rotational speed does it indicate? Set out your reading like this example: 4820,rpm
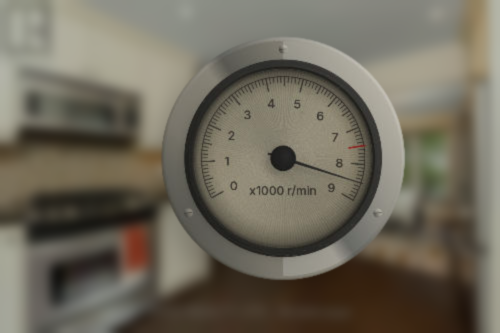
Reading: 8500,rpm
